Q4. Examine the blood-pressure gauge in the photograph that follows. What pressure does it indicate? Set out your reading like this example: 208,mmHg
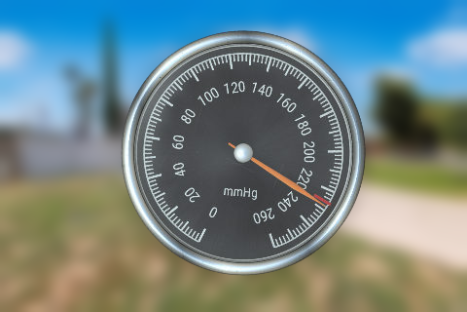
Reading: 228,mmHg
